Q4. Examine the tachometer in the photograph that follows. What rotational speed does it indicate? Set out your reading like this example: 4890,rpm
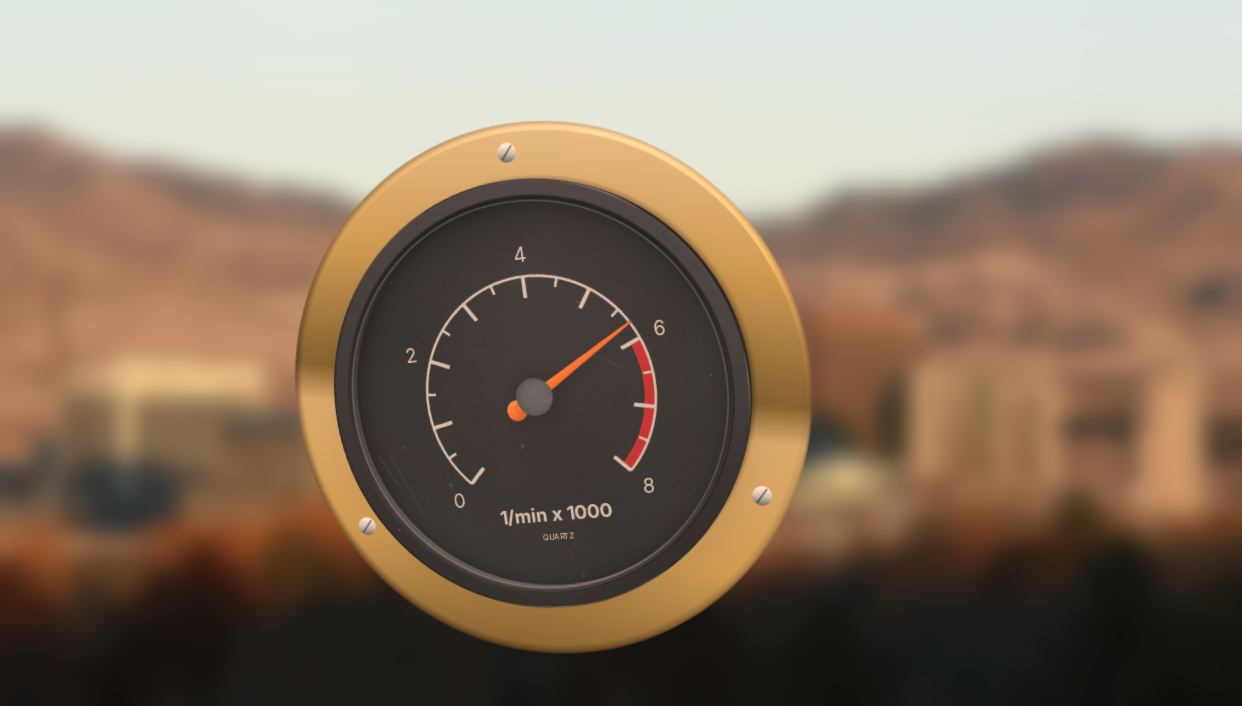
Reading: 5750,rpm
